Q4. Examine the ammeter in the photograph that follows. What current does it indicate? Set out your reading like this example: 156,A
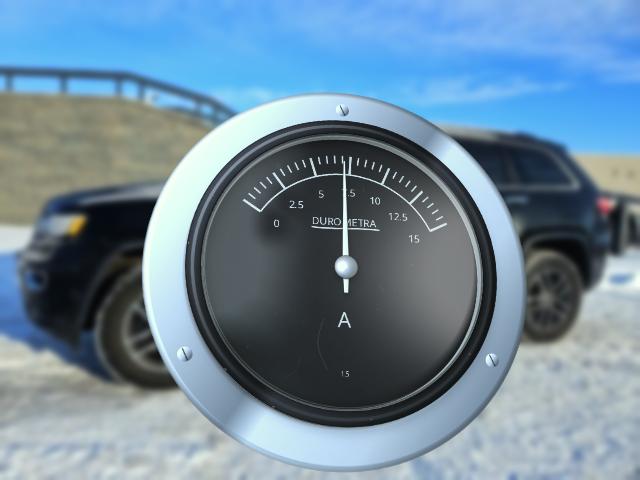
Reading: 7,A
